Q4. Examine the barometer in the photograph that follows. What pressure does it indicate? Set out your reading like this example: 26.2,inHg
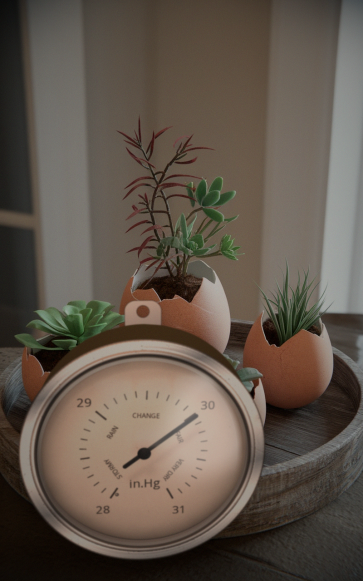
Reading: 30,inHg
